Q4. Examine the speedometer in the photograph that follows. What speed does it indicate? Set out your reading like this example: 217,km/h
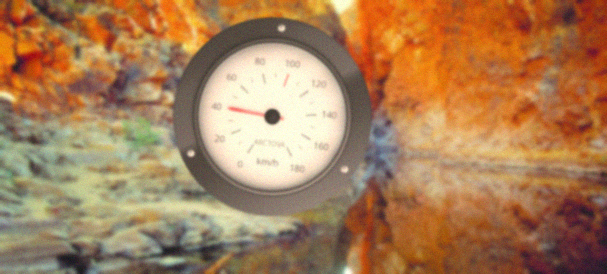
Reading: 40,km/h
